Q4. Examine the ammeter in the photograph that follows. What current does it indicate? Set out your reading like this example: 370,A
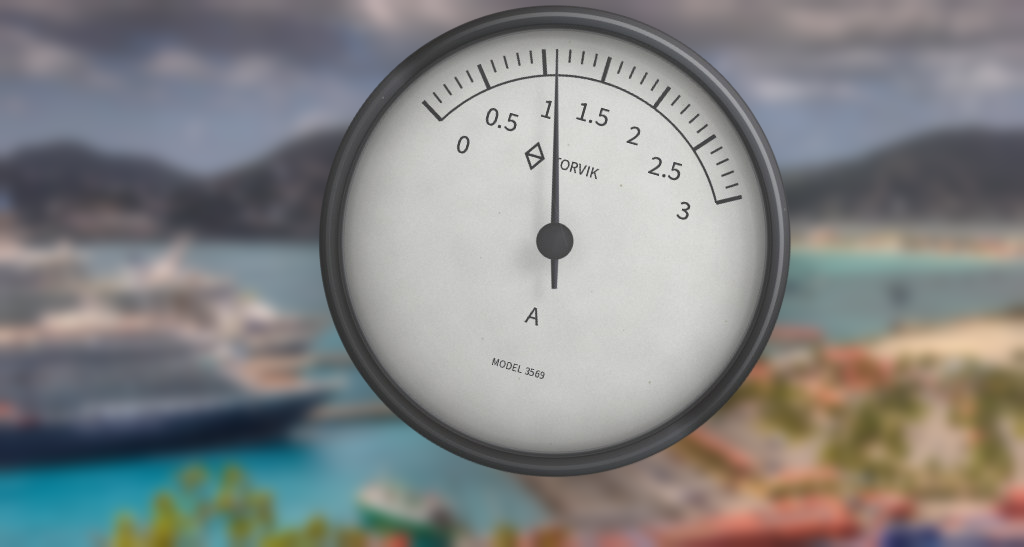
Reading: 1.1,A
